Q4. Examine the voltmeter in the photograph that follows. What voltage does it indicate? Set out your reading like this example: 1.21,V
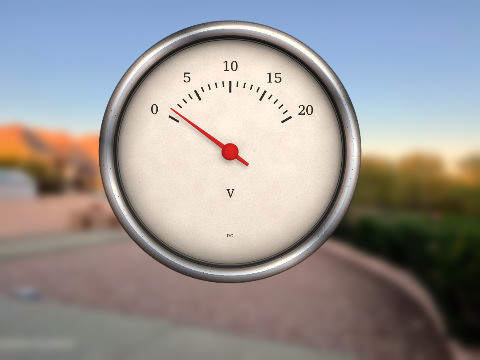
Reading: 1,V
